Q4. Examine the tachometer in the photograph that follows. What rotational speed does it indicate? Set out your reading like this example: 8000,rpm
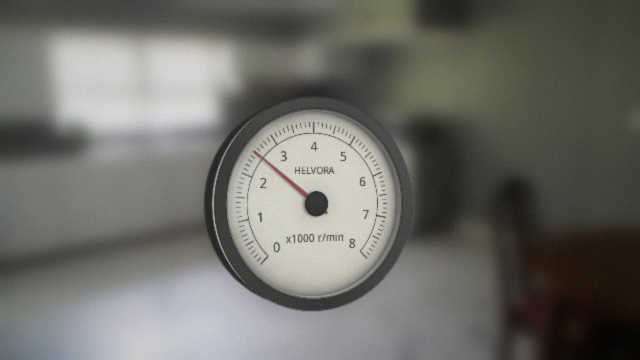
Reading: 2500,rpm
